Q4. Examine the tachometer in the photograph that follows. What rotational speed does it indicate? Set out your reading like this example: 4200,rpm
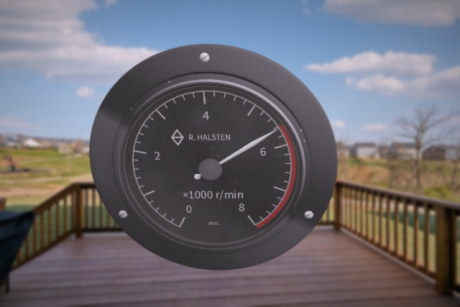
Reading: 5600,rpm
